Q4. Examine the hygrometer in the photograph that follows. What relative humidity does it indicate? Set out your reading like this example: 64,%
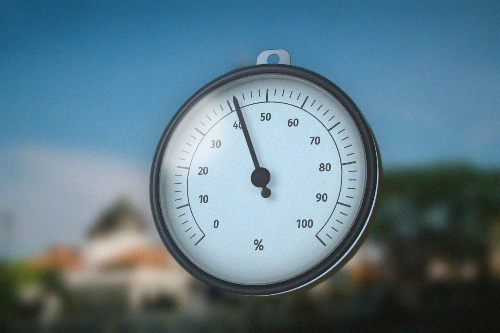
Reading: 42,%
